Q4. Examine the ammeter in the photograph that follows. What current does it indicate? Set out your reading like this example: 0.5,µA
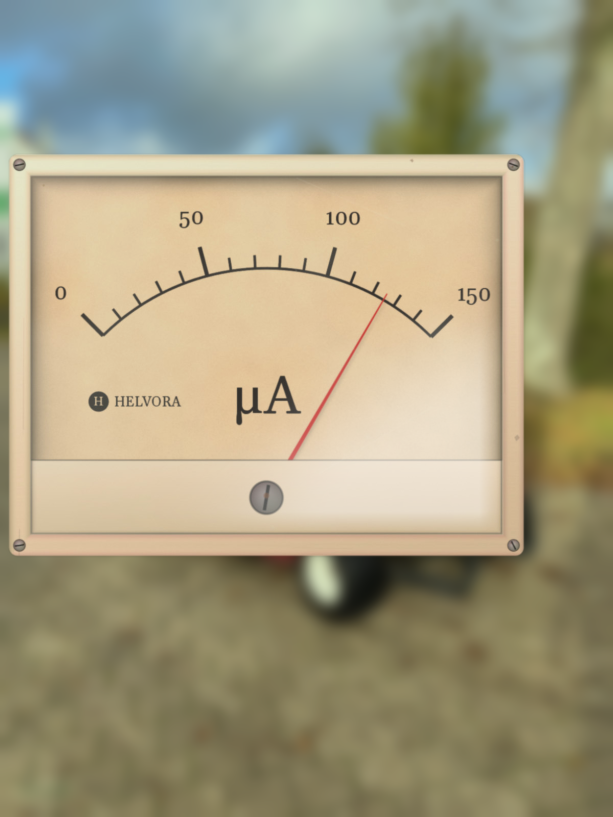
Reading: 125,µA
